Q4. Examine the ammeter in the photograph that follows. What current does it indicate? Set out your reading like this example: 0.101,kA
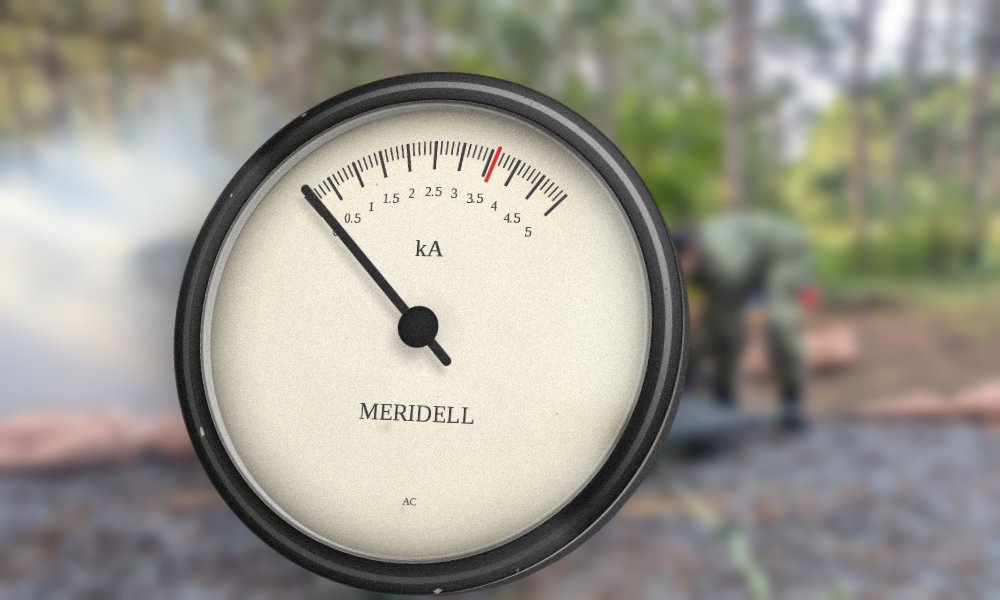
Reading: 0.1,kA
